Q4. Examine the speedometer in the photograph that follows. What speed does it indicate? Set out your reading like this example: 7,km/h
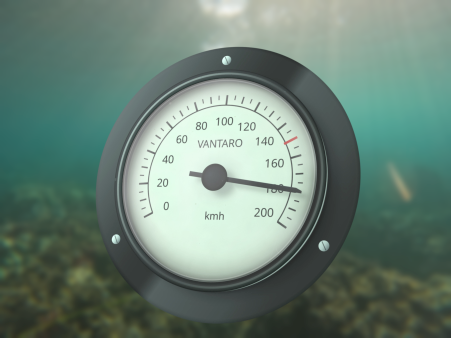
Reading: 180,km/h
